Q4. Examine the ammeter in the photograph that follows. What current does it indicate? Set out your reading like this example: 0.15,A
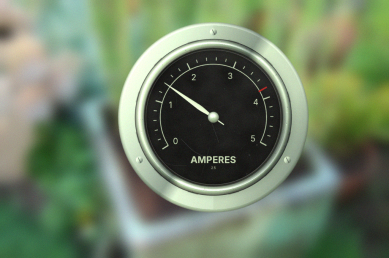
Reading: 1.4,A
